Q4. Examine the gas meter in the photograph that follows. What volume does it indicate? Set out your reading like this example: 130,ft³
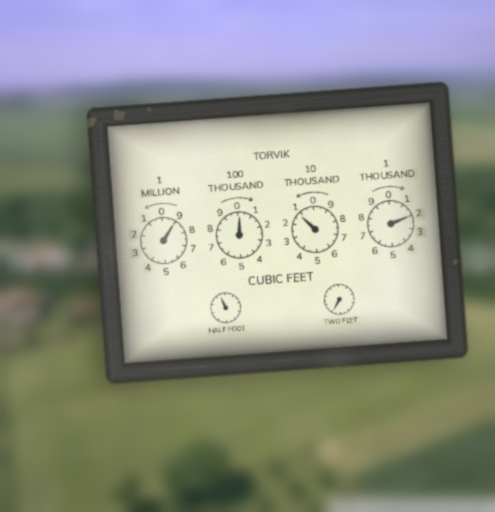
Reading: 901200,ft³
